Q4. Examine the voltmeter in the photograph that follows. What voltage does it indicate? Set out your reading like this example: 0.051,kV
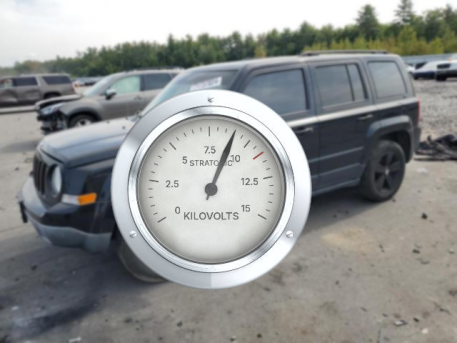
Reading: 9,kV
